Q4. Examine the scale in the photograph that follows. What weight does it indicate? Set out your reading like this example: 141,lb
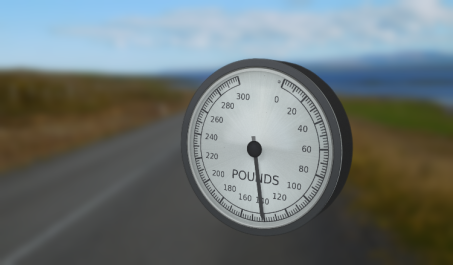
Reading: 140,lb
